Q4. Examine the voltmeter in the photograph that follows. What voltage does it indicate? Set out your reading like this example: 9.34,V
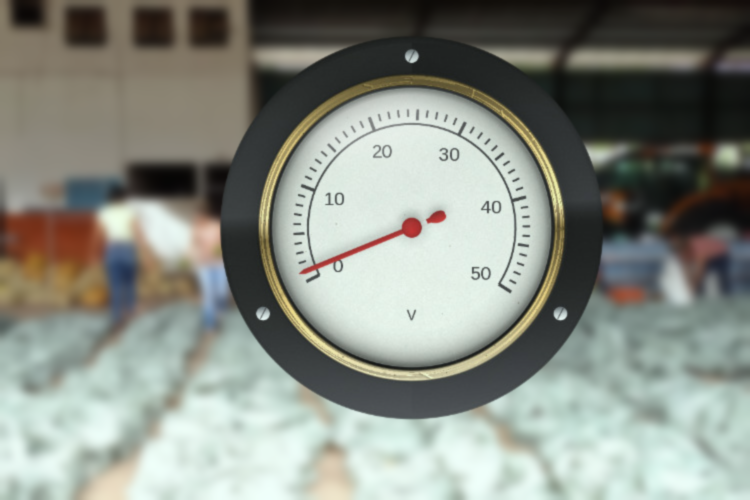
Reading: 1,V
